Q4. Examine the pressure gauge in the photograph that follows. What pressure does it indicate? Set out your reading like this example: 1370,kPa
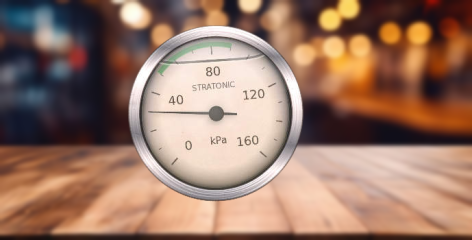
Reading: 30,kPa
